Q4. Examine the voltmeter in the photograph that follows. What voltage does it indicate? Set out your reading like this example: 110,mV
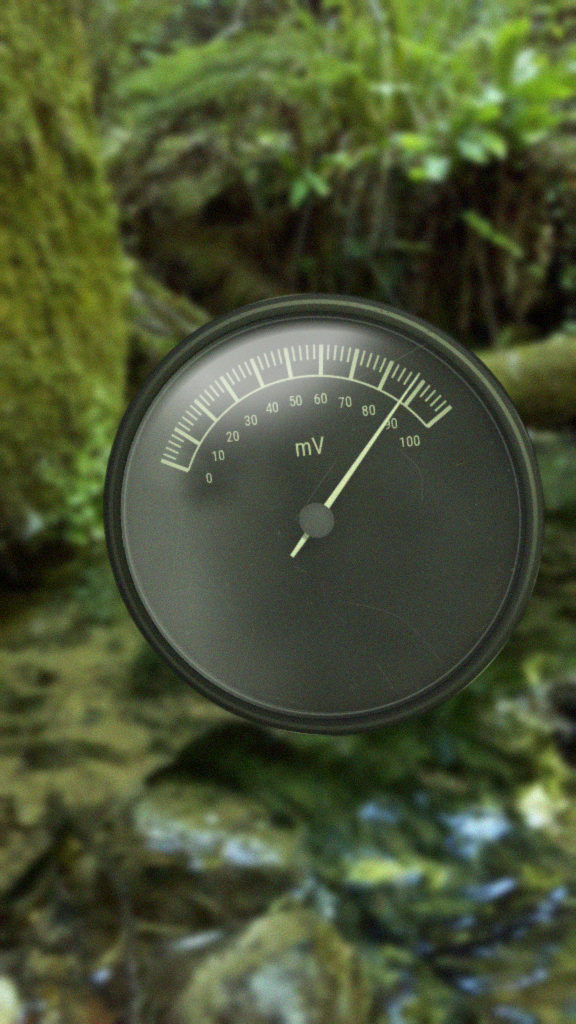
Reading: 88,mV
